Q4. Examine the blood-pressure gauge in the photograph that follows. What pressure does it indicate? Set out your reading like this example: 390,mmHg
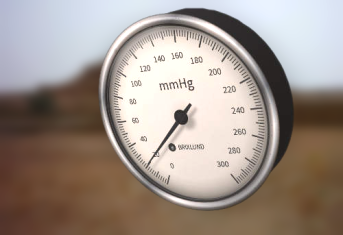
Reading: 20,mmHg
